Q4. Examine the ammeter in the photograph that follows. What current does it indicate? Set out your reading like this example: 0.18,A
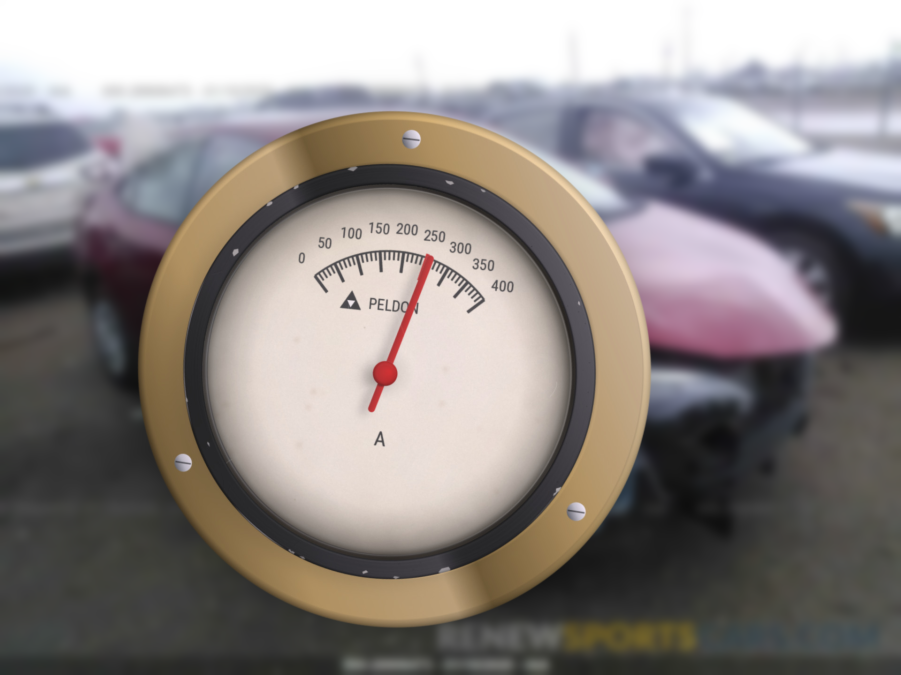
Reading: 260,A
